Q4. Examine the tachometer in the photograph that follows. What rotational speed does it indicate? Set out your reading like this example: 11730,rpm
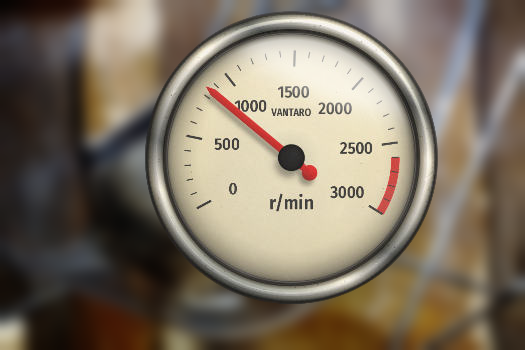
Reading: 850,rpm
